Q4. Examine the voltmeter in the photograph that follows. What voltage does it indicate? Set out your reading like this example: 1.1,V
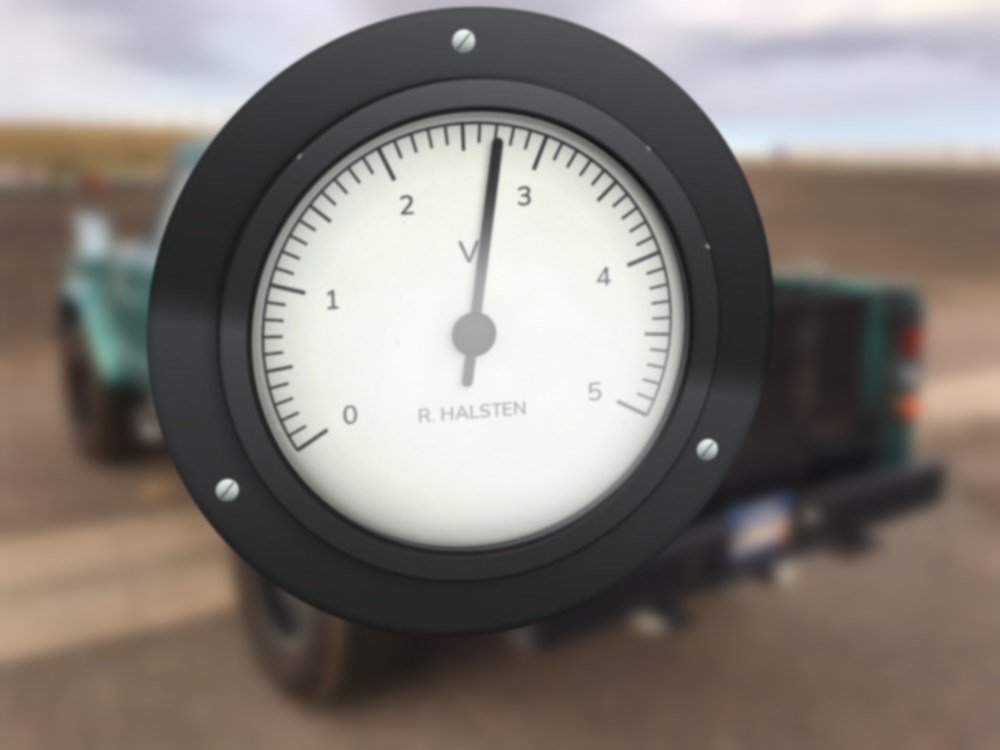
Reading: 2.7,V
